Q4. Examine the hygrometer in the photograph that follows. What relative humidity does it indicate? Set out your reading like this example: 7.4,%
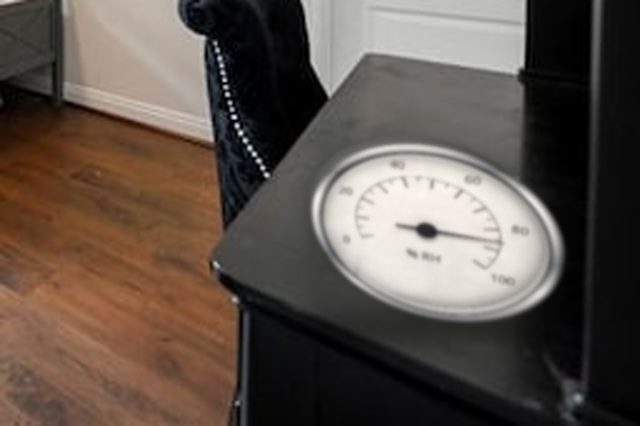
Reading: 85,%
